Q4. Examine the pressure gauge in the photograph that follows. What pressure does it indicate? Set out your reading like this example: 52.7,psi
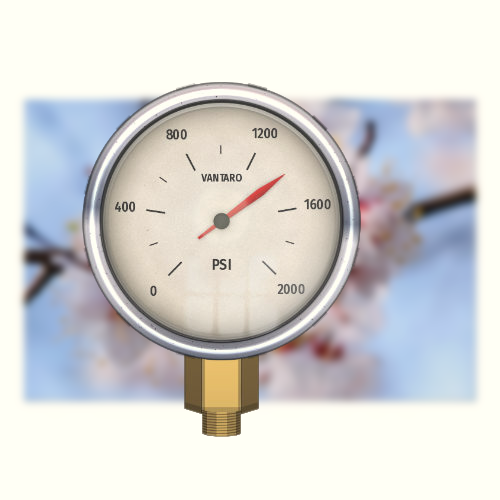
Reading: 1400,psi
